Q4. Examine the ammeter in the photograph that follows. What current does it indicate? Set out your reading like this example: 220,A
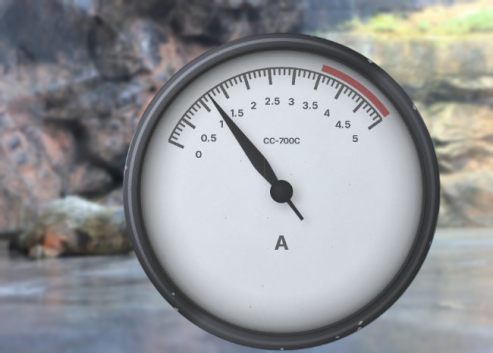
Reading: 1.2,A
